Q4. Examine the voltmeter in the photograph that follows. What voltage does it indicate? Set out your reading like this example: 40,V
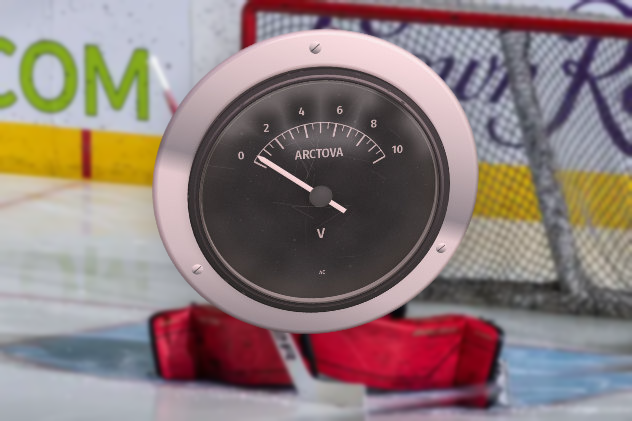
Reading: 0.5,V
